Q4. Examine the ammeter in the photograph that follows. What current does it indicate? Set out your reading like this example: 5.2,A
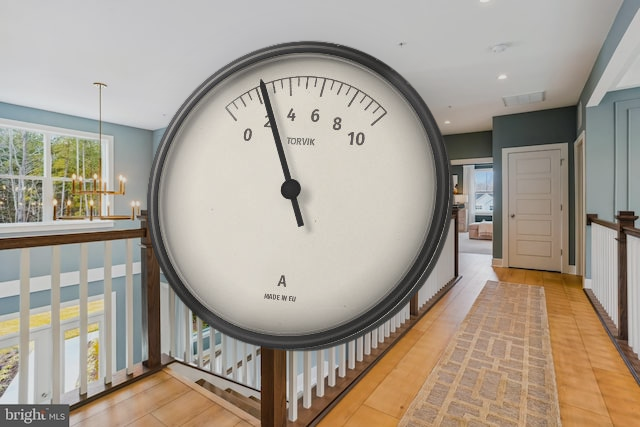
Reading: 2.5,A
